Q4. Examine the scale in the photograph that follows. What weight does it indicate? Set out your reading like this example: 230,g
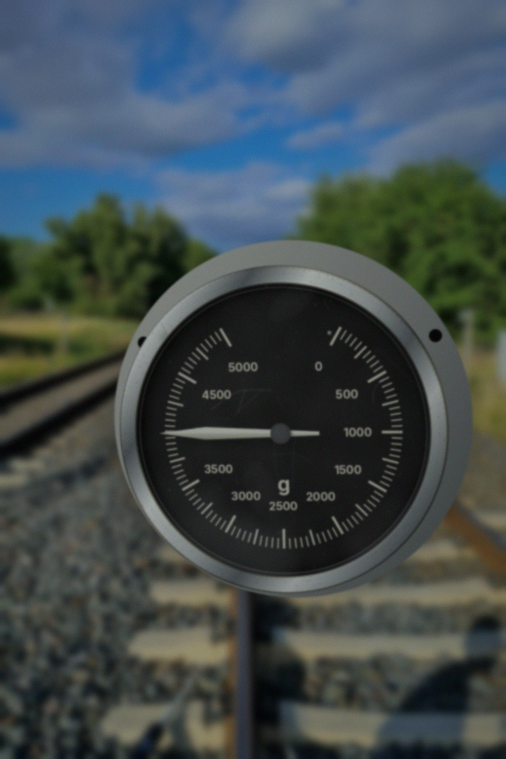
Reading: 4000,g
